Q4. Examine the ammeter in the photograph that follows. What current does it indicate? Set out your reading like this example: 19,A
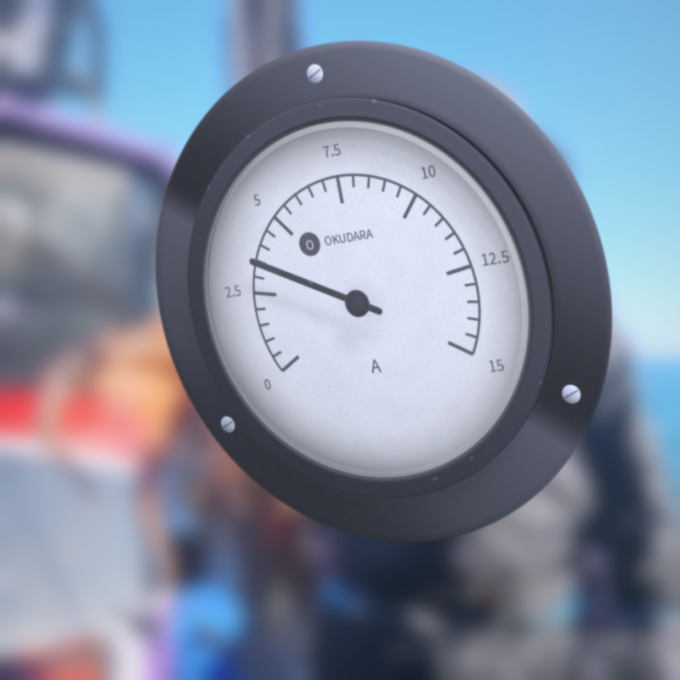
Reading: 3.5,A
